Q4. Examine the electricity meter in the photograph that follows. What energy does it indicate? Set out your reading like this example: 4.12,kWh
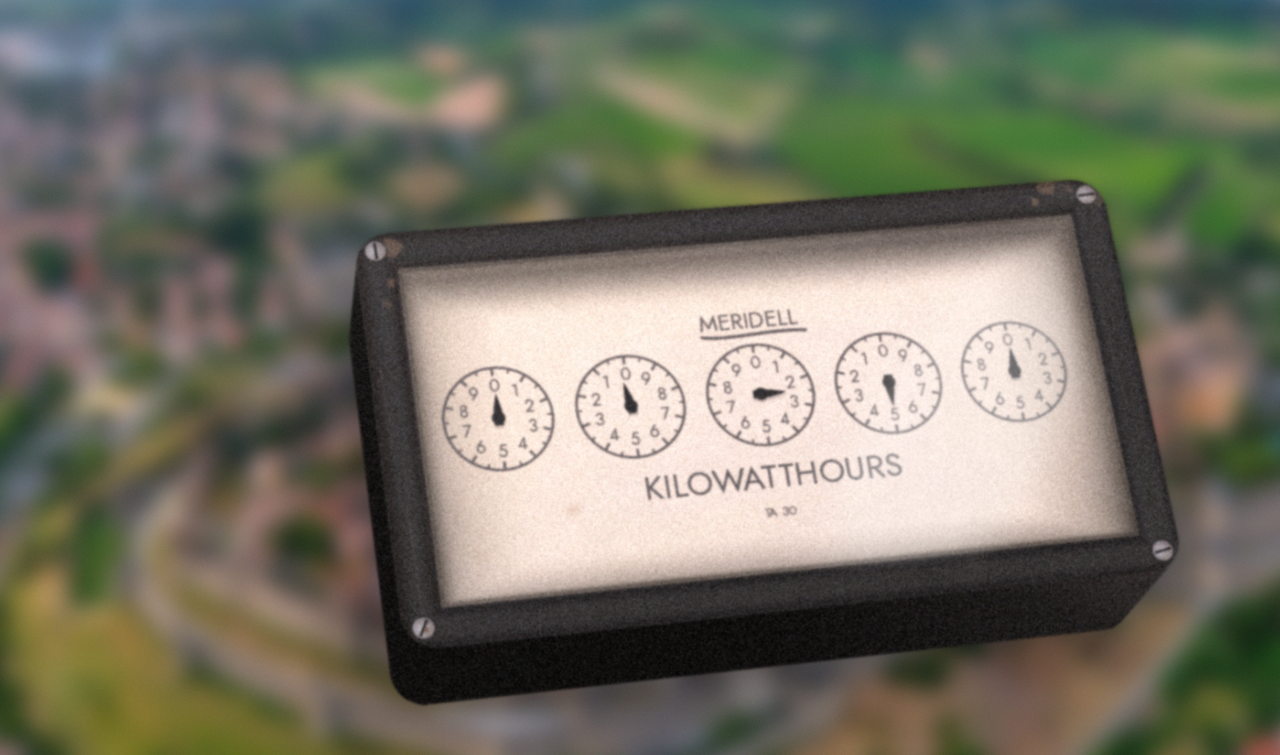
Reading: 250,kWh
